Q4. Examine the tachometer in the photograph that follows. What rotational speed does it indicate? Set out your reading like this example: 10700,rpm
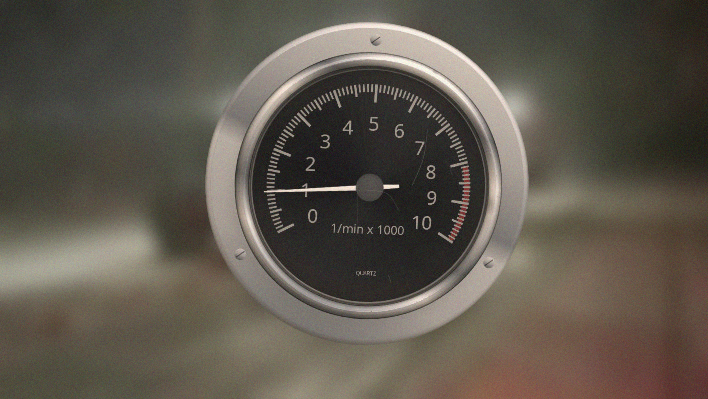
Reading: 1000,rpm
